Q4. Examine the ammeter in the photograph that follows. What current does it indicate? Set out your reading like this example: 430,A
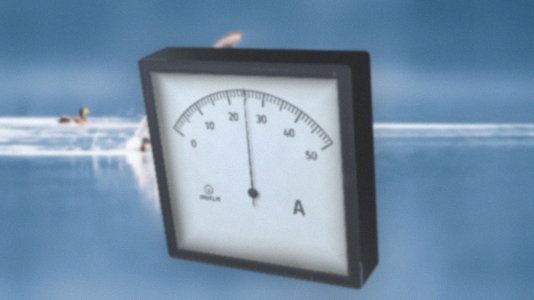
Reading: 25,A
